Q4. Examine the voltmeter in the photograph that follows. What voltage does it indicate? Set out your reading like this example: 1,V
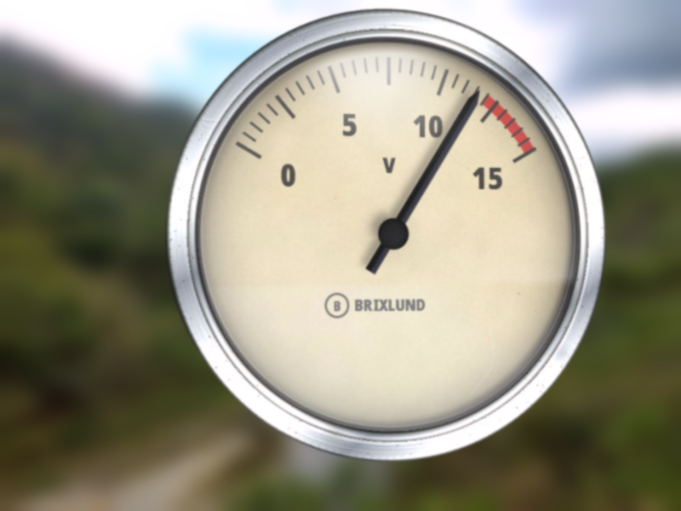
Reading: 11.5,V
